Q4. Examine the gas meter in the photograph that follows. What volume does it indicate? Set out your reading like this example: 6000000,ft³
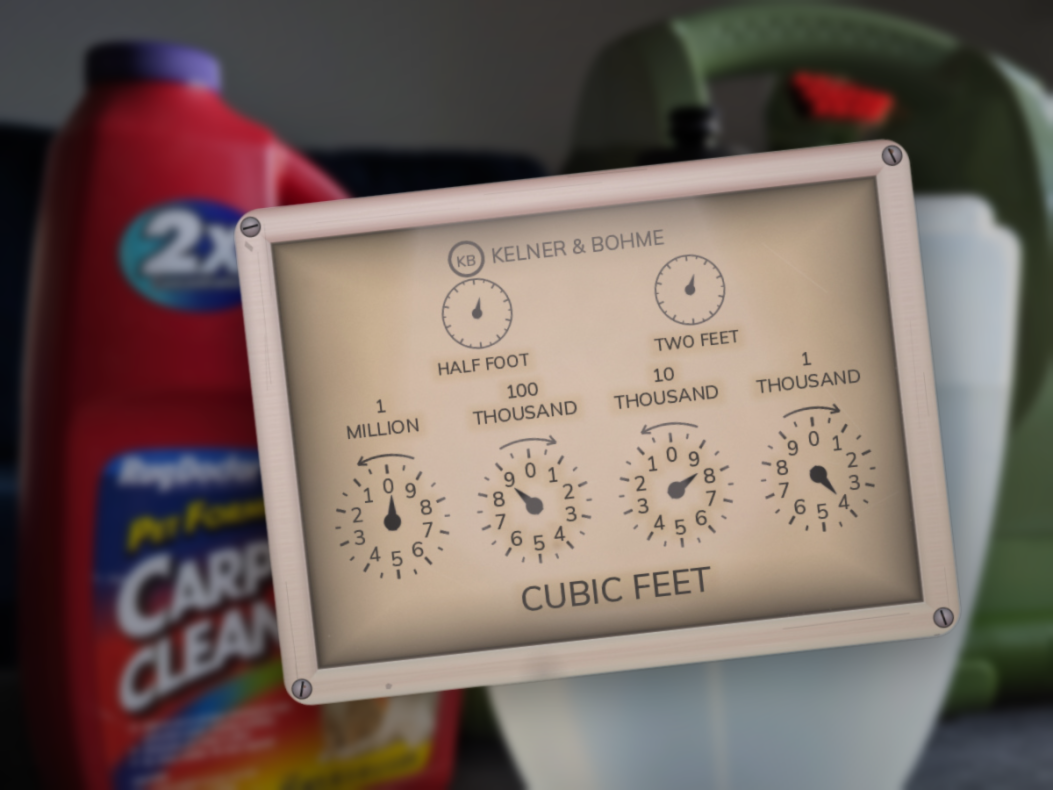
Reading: 988400,ft³
